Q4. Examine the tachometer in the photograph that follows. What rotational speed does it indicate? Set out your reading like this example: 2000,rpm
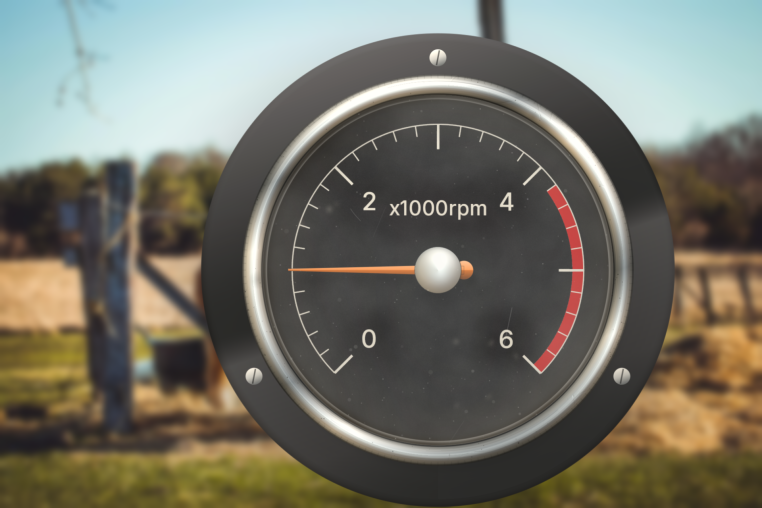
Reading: 1000,rpm
